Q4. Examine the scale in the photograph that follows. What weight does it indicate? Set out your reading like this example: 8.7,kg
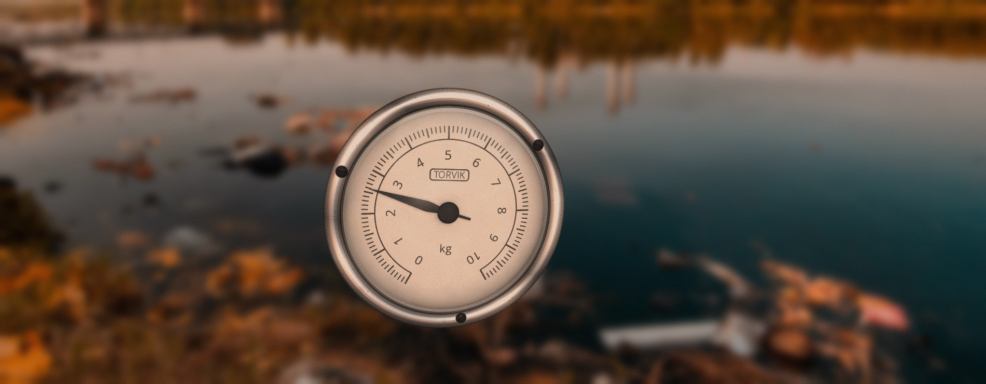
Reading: 2.6,kg
